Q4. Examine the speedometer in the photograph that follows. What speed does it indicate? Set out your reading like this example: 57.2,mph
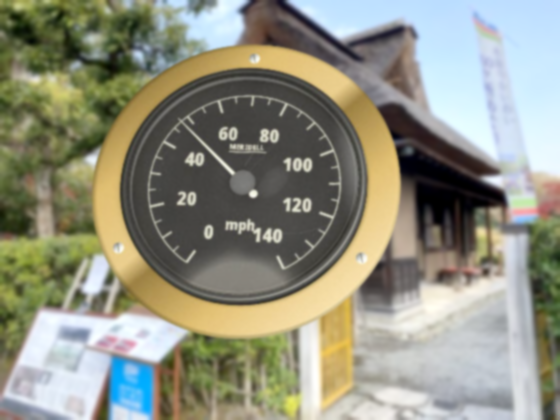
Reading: 47.5,mph
